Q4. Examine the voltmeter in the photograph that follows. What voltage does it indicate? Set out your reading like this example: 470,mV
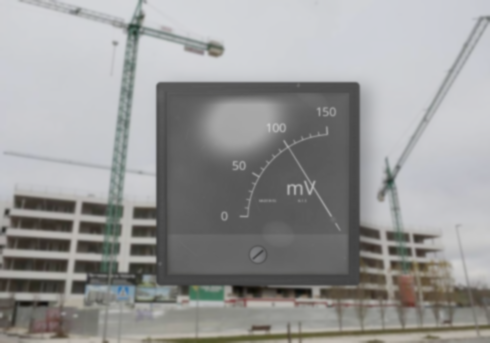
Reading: 100,mV
